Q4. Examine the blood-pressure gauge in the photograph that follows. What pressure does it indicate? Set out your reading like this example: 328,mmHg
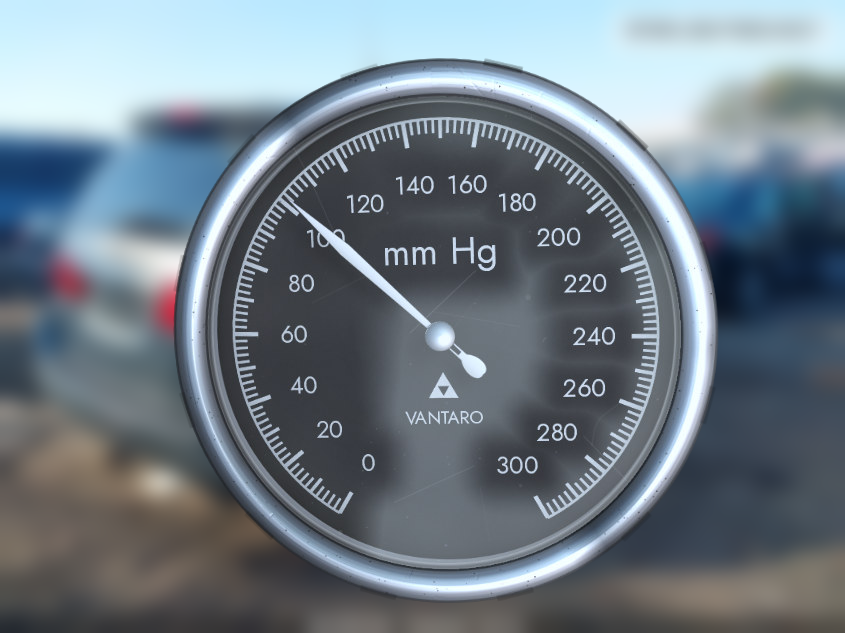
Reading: 102,mmHg
